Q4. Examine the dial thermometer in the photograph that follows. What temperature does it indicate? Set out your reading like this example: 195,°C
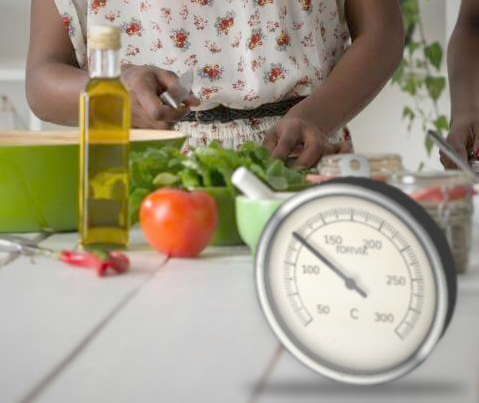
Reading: 125,°C
